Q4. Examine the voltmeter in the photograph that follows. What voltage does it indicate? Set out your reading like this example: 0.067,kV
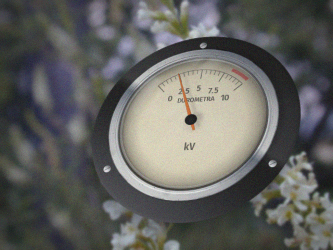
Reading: 2.5,kV
